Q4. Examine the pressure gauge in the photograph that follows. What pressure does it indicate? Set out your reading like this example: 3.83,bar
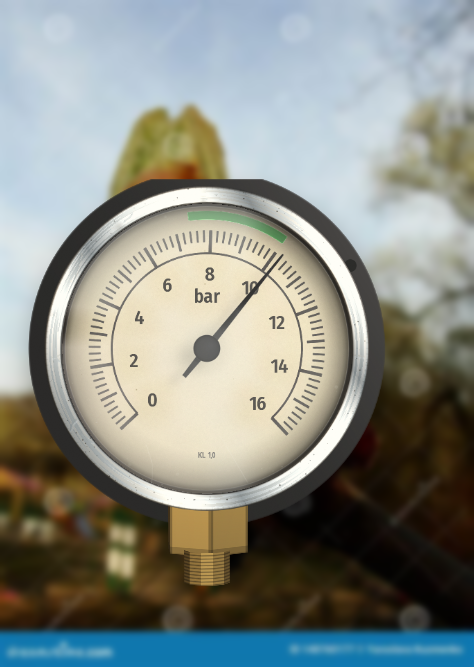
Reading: 10.2,bar
